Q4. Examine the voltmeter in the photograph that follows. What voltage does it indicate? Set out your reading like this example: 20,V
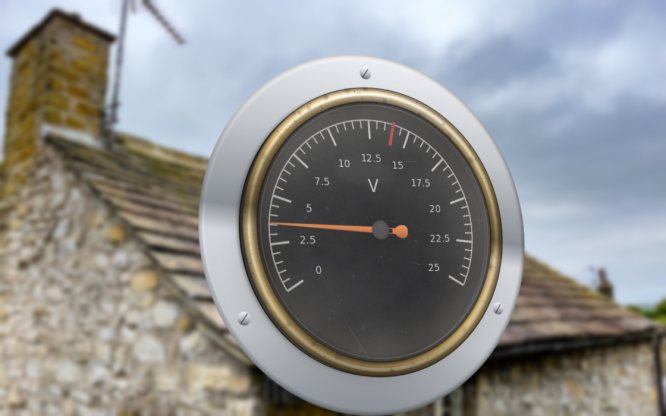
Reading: 3.5,V
